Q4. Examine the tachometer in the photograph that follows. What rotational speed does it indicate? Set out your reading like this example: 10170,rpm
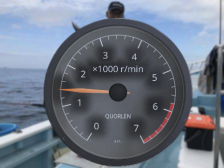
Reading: 1400,rpm
